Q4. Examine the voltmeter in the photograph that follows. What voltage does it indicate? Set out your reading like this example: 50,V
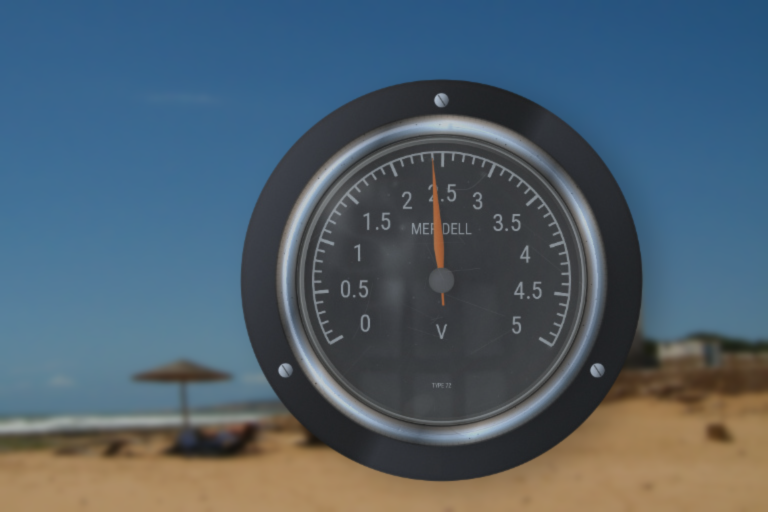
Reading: 2.4,V
